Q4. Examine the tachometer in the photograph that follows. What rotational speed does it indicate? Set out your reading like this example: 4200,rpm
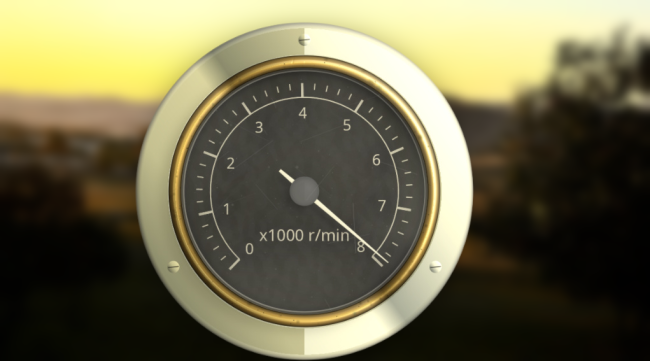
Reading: 7900,rpm
